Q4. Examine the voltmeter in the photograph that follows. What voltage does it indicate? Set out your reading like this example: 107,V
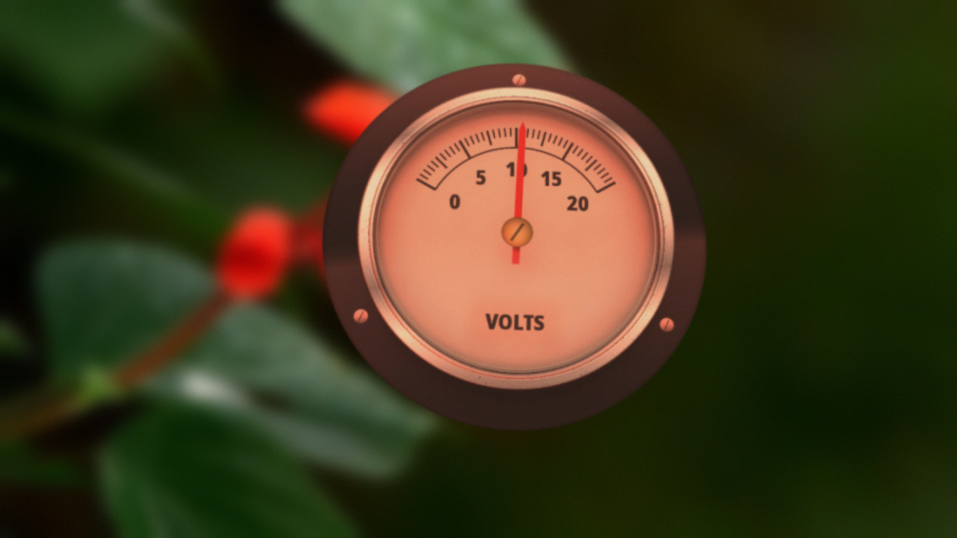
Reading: 10.5,V
